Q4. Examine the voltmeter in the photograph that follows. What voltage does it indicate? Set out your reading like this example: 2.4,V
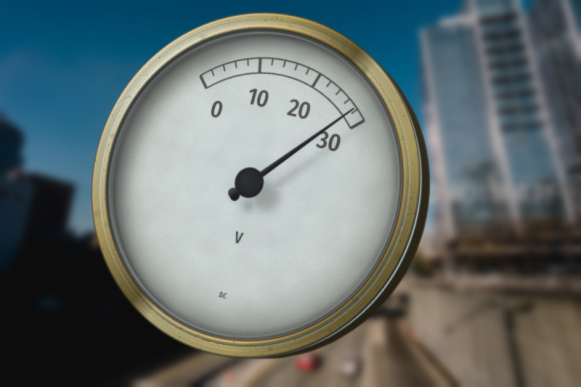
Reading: 28,V
